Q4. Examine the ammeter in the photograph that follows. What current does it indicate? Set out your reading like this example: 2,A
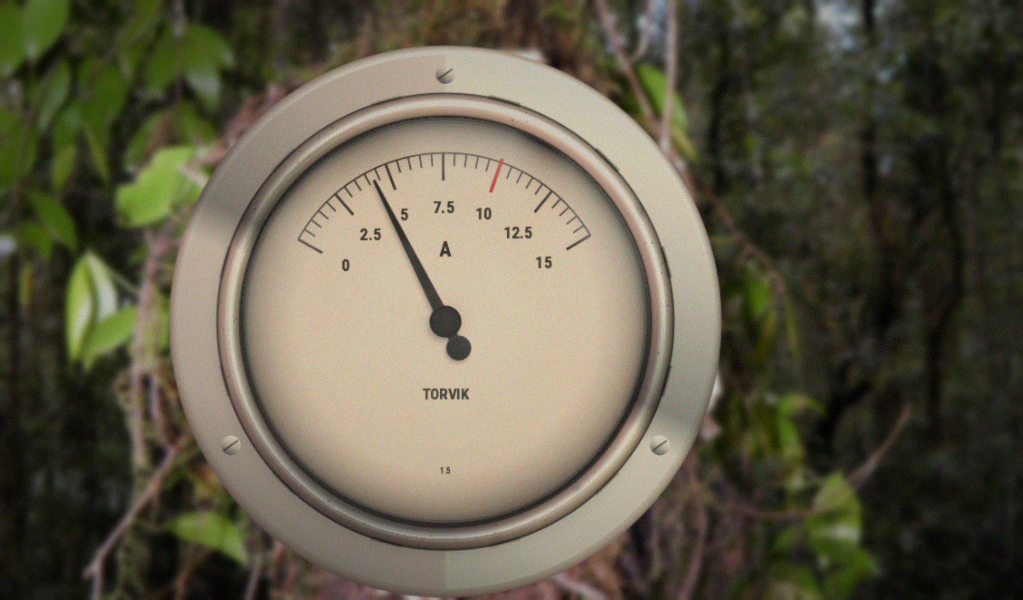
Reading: 4.25,A
